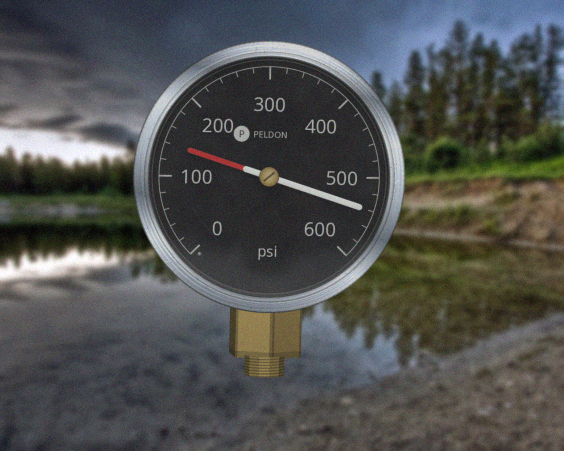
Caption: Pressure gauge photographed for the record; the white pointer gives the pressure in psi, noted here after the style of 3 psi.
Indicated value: 540 psi
